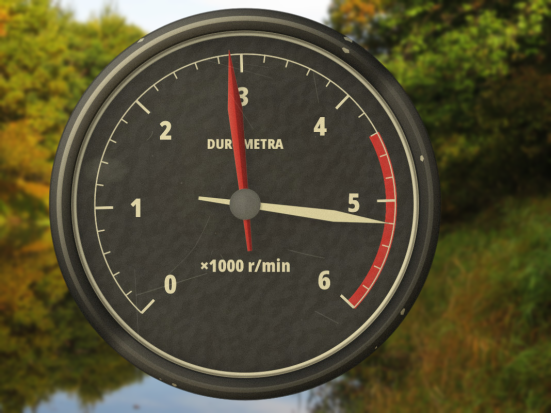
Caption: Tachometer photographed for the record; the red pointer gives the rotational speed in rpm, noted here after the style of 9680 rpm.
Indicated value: 2900 rpm
